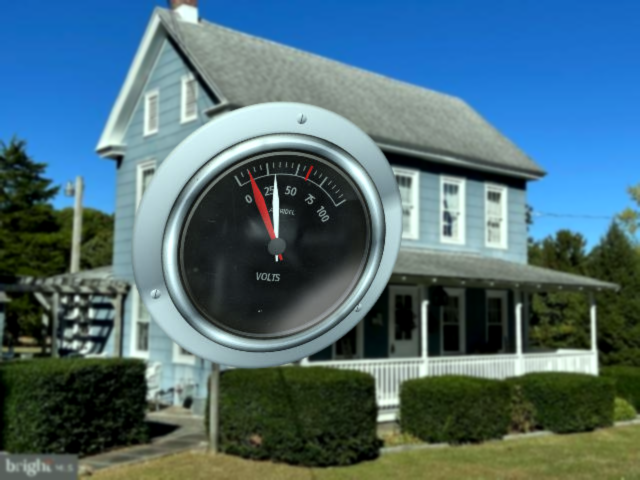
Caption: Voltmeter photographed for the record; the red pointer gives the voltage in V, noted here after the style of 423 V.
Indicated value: 10 V
